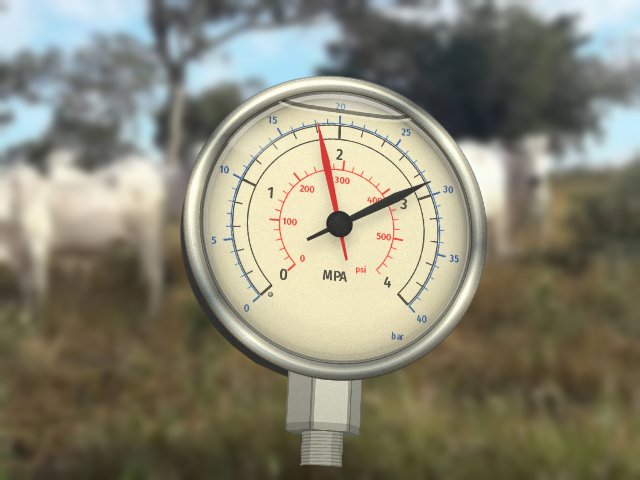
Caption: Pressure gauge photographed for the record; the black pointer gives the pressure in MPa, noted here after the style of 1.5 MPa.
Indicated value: 2.9 MPa
